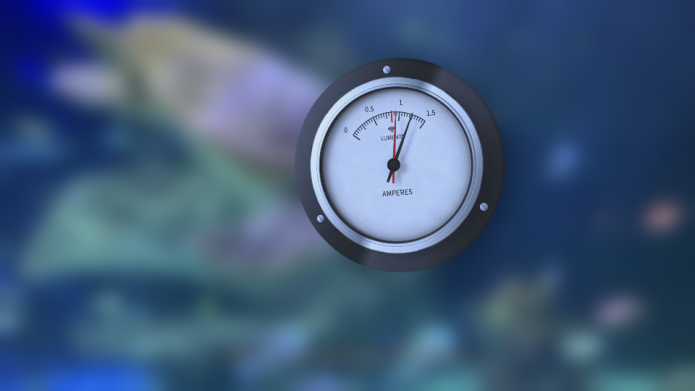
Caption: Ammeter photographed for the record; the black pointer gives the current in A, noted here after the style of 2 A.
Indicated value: 1.25 A
